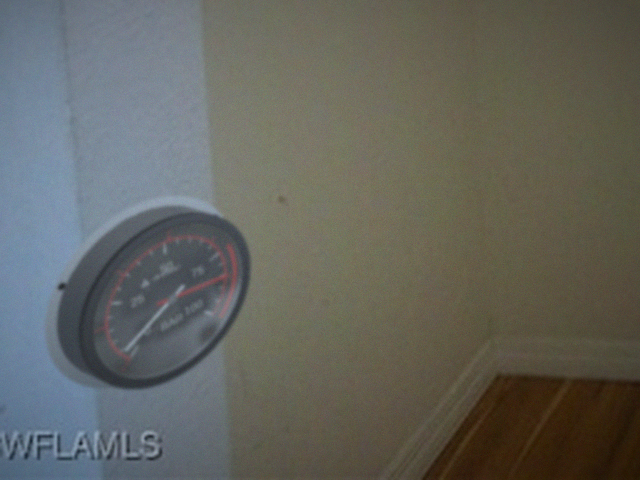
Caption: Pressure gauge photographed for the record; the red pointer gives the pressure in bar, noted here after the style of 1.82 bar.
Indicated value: 85 bar
